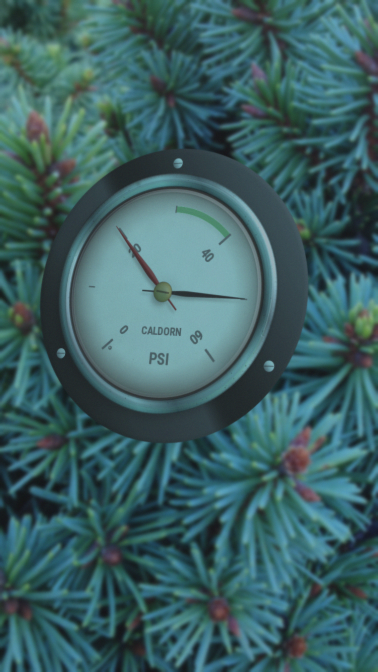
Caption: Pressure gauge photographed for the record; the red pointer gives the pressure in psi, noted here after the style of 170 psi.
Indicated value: 20 psi
